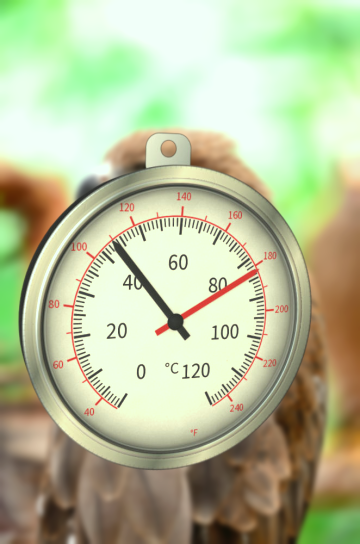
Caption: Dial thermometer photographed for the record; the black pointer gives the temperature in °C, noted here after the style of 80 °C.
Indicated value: 43 °C
